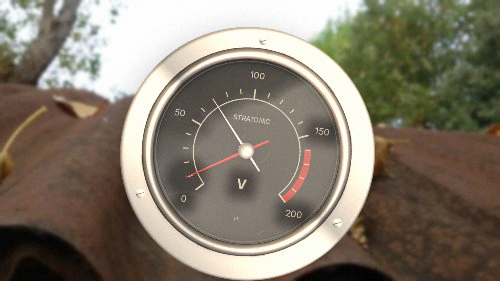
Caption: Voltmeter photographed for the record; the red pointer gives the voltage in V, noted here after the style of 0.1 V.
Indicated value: 10 V
